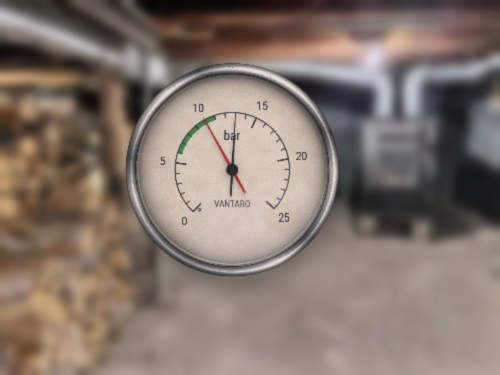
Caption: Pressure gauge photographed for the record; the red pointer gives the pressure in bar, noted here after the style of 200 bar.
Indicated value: 10 bar
